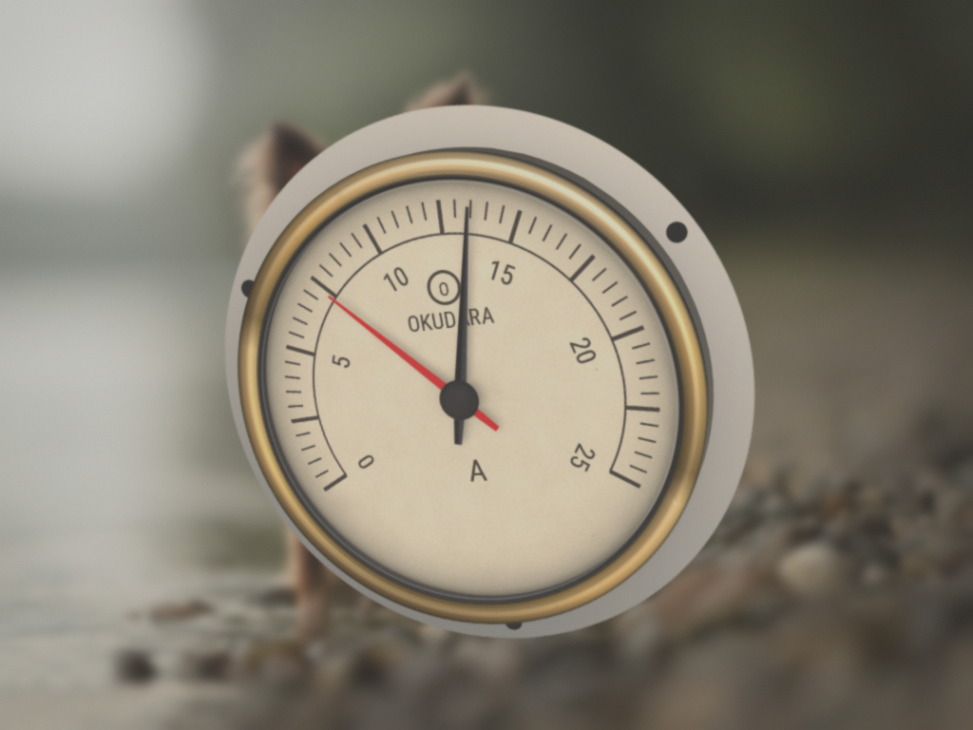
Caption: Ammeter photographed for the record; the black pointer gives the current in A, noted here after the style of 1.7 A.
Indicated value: 13.5 A
